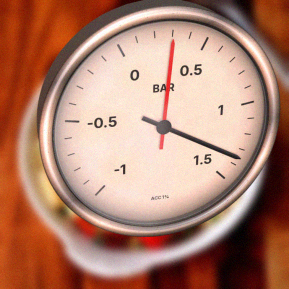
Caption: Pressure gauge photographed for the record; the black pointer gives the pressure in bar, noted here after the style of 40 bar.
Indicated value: 1.35 bar
